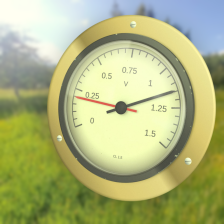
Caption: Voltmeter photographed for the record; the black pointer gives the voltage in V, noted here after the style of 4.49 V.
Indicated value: 1.15 V
